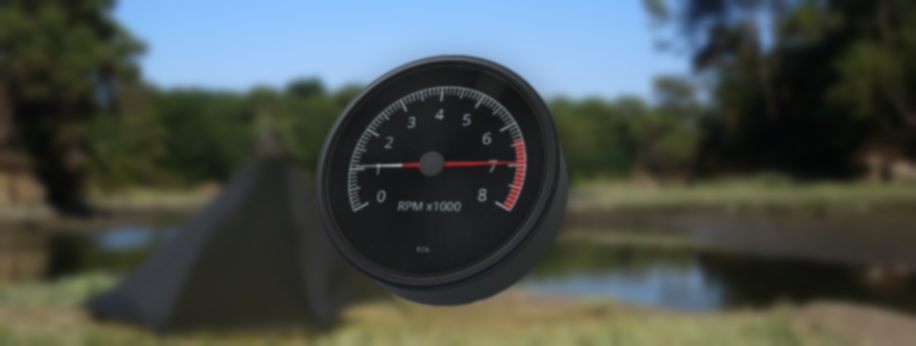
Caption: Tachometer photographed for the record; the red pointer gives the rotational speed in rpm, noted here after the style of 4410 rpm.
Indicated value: 7000 rpm
